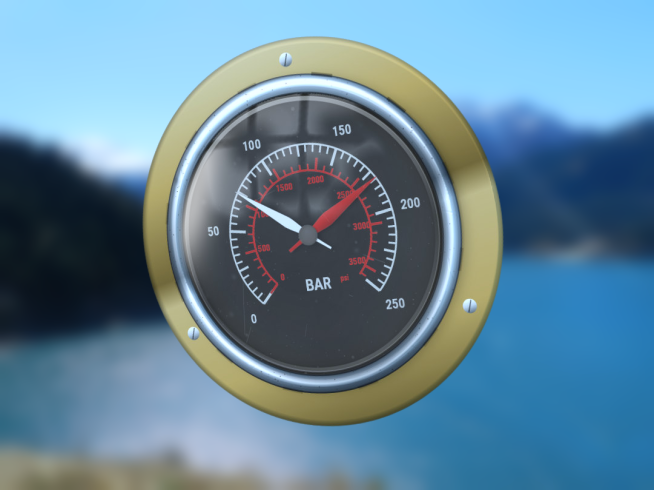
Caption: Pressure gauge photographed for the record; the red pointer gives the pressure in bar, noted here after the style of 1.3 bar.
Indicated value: 180 bar
